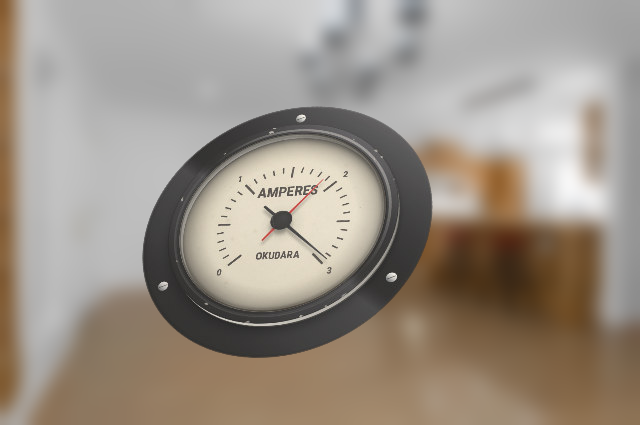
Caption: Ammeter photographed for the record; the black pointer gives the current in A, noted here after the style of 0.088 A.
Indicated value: 2.95 A
